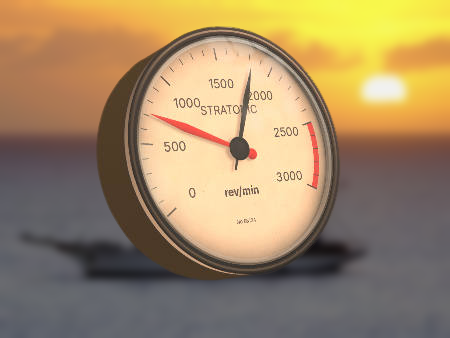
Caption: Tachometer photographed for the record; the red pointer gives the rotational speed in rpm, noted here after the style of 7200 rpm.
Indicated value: 700 rpm
